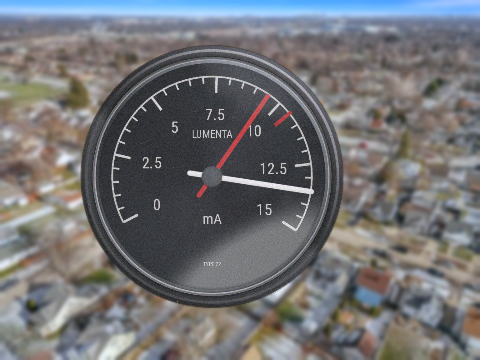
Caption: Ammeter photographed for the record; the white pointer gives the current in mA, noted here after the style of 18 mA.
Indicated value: 13.5 mA
